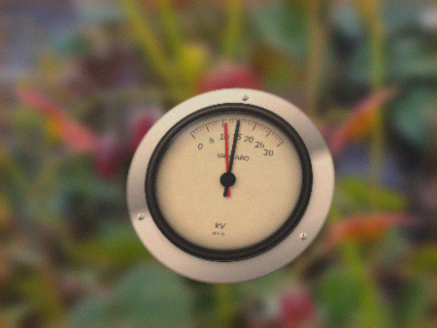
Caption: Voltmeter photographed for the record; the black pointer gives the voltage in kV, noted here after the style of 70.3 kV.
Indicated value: 15 kV
